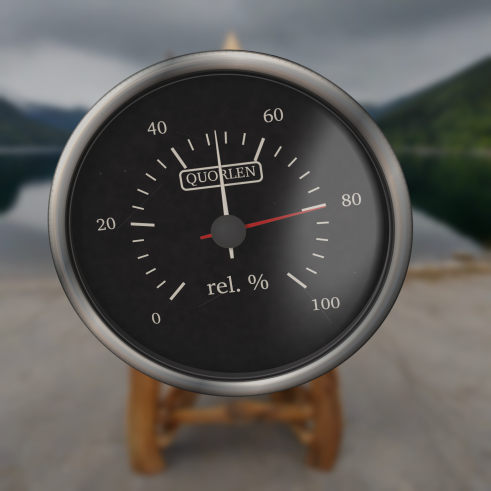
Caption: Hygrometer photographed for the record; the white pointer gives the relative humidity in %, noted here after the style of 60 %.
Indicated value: 50 %
